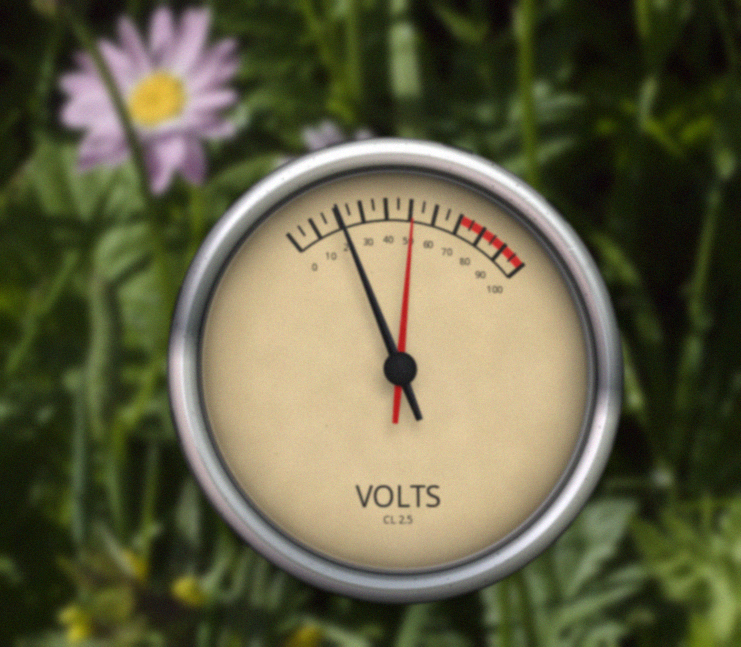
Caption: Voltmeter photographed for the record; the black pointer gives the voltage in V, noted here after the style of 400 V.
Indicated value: 20 V
